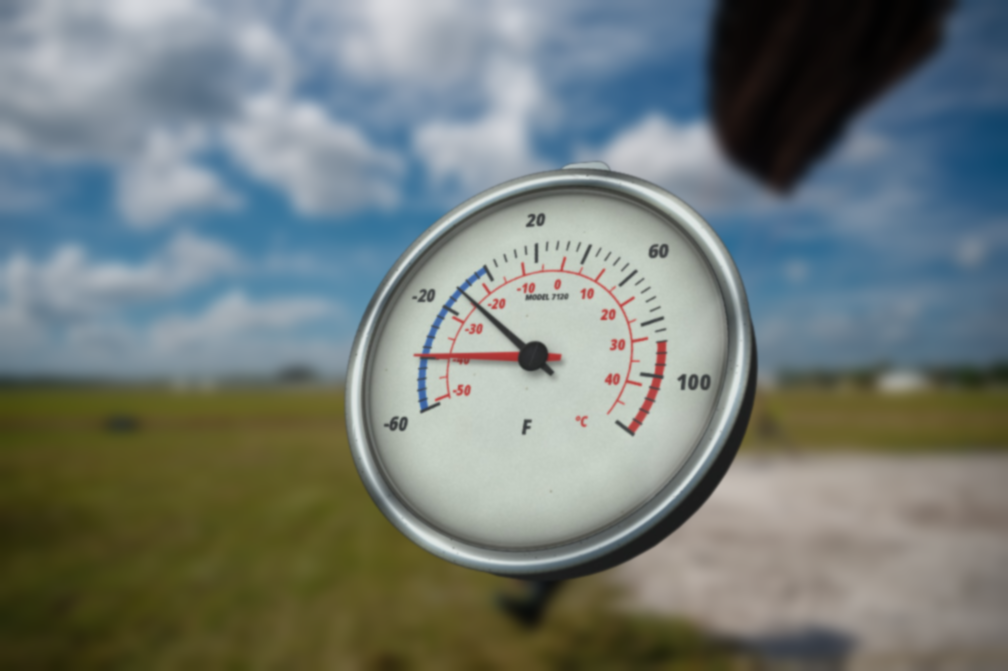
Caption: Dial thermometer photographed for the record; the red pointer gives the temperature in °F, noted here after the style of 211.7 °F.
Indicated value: -40 °F
